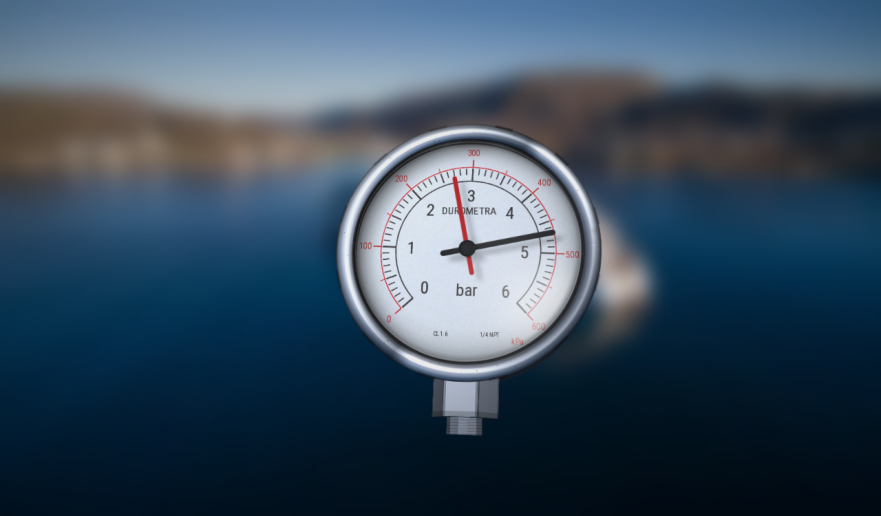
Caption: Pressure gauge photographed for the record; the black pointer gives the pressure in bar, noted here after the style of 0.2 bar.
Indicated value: 4.7 bar
